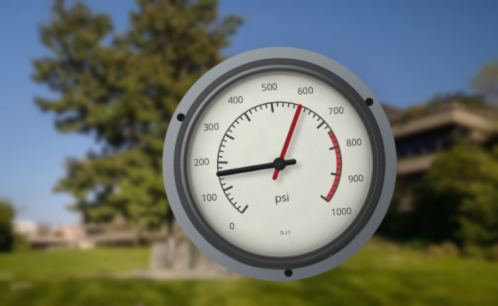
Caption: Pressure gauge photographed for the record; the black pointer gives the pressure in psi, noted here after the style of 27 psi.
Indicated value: 160 psi
